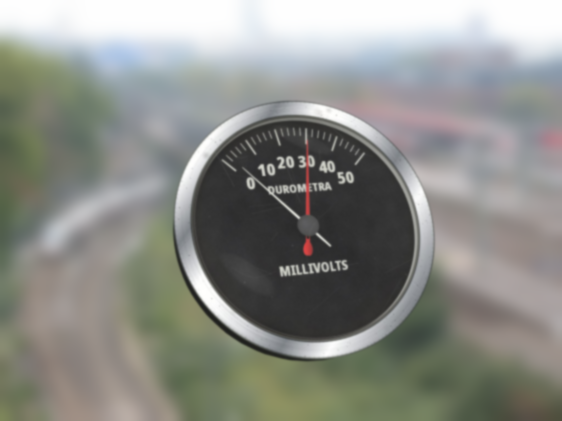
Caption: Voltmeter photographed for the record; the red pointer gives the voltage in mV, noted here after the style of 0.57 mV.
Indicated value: 30 mV
